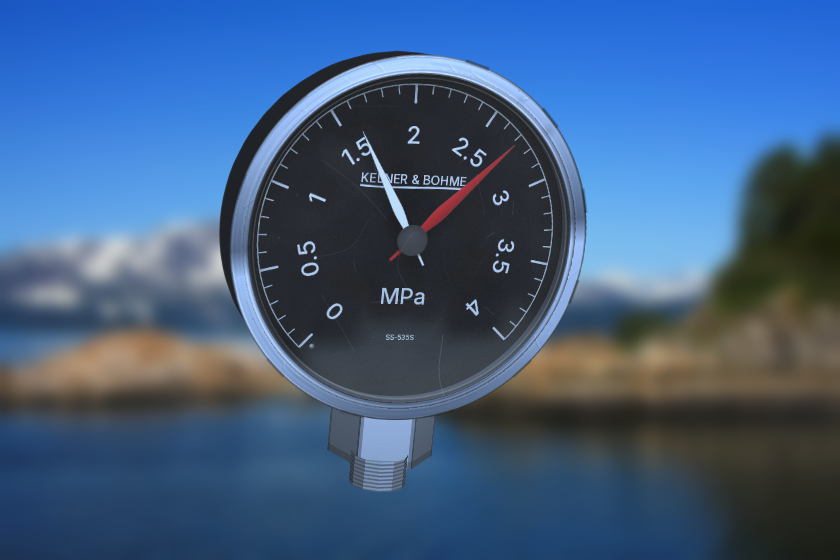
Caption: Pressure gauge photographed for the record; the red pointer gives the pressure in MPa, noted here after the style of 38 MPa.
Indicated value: 2.7 MPa
